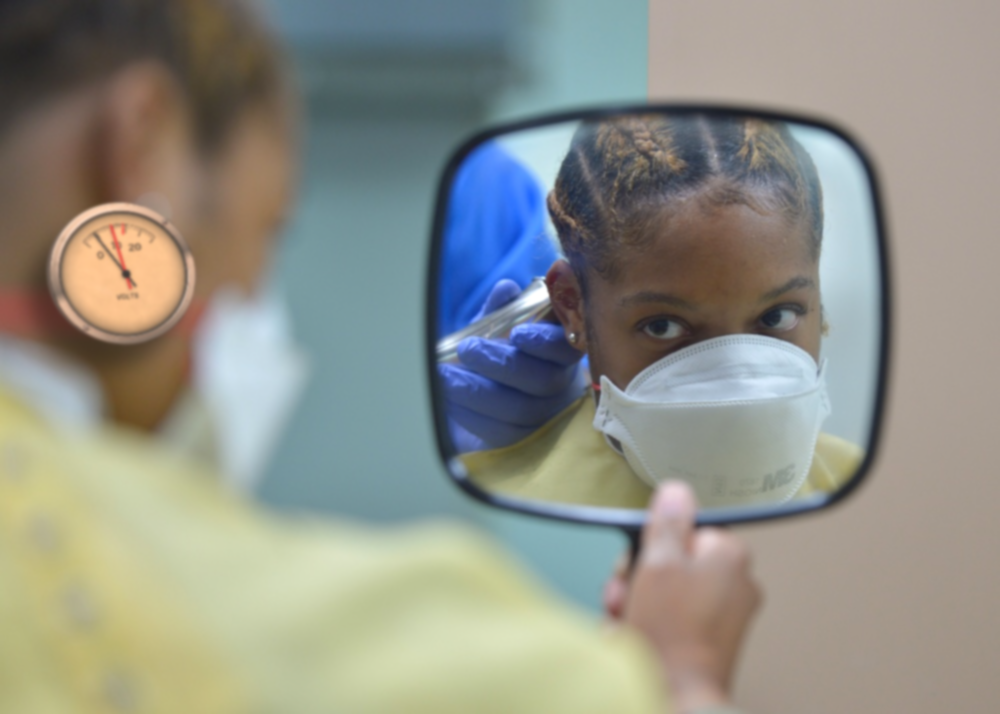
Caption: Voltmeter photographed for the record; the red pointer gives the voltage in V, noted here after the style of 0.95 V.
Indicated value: 10 V
